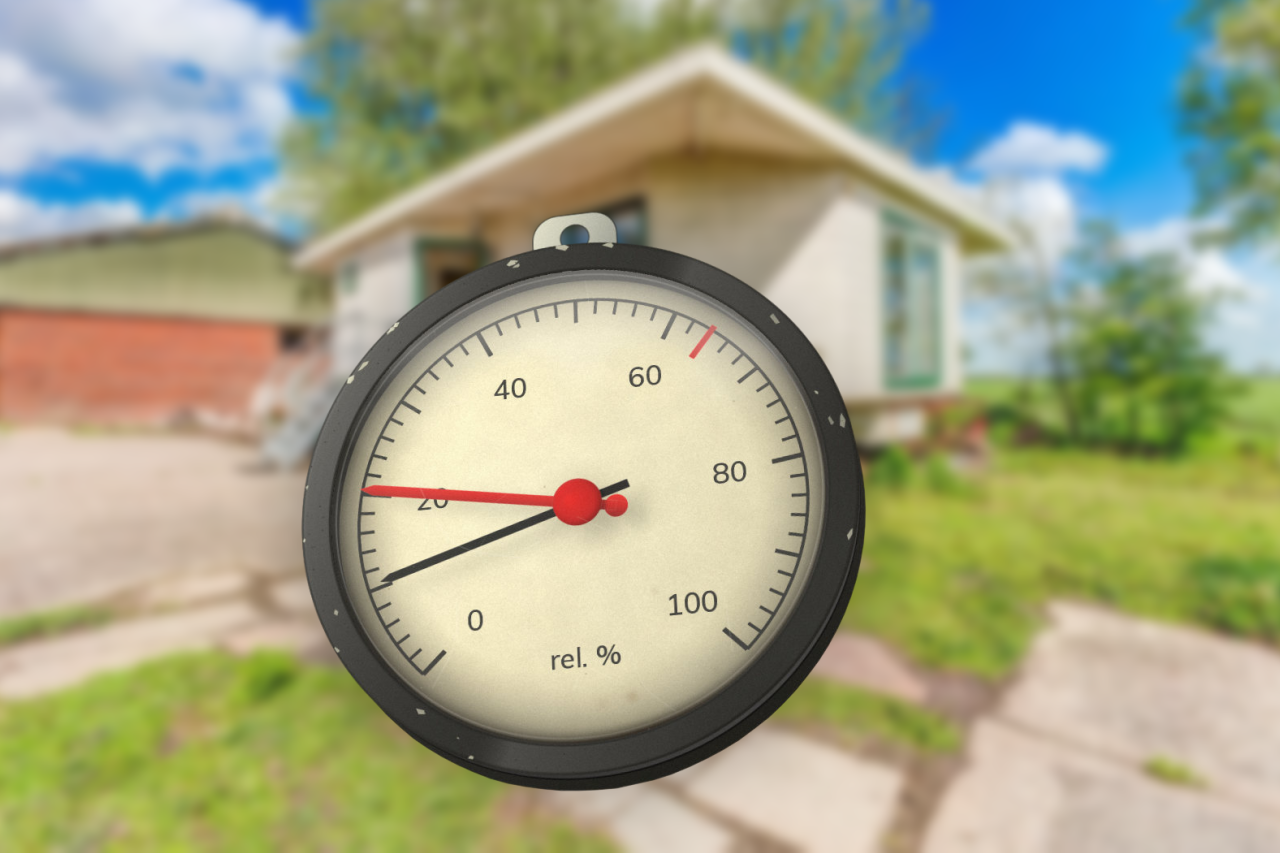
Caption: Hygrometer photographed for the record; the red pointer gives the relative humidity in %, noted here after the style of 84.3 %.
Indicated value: 20 %
